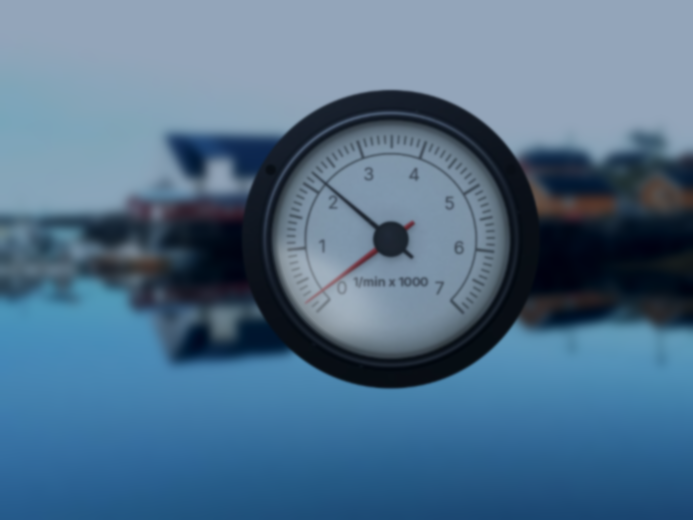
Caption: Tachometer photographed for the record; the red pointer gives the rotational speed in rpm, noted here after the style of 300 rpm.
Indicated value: 200 rpm
